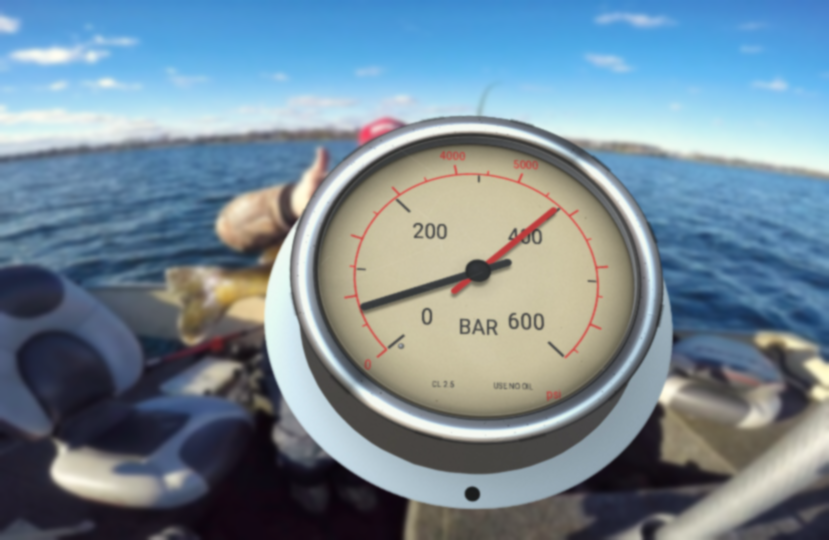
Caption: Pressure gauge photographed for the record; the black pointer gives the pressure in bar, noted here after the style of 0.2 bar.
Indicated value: 50 bar
